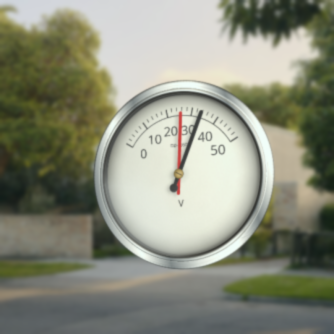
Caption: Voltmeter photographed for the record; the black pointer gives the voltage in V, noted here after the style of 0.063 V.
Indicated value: 34 V
